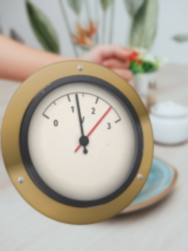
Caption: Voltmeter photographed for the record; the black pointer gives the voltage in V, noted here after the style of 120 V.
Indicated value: 1.25 V
